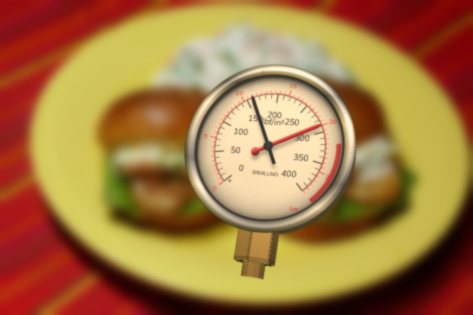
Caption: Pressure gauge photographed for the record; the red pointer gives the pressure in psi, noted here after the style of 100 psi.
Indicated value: 290 psi
